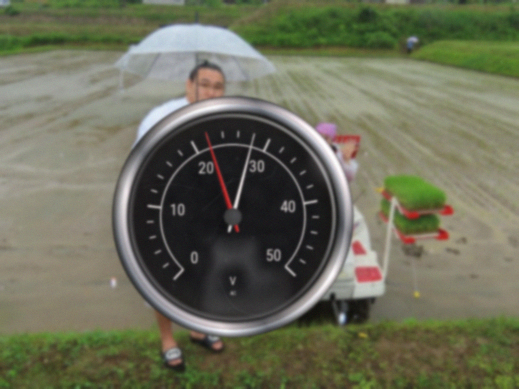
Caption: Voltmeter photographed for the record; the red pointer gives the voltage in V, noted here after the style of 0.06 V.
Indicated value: 22 V
